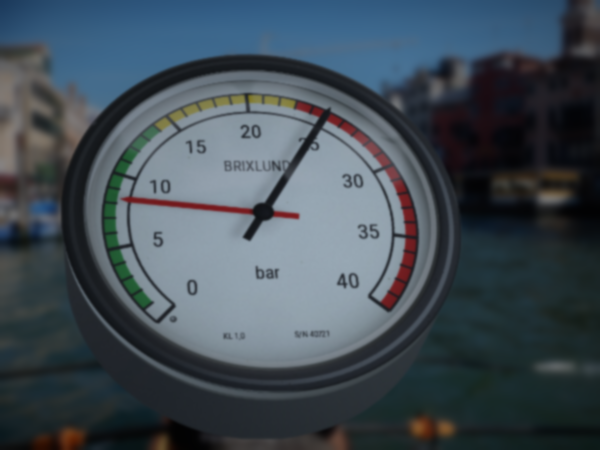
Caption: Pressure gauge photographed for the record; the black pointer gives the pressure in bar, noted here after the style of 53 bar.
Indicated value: 25 bar
